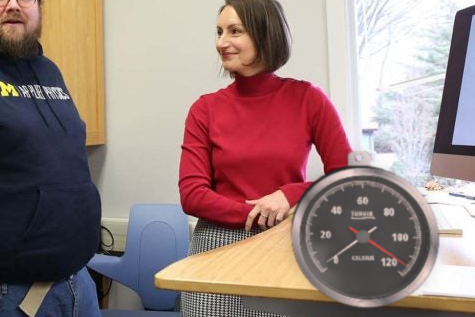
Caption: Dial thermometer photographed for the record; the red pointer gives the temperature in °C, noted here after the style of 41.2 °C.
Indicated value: 115 °C
